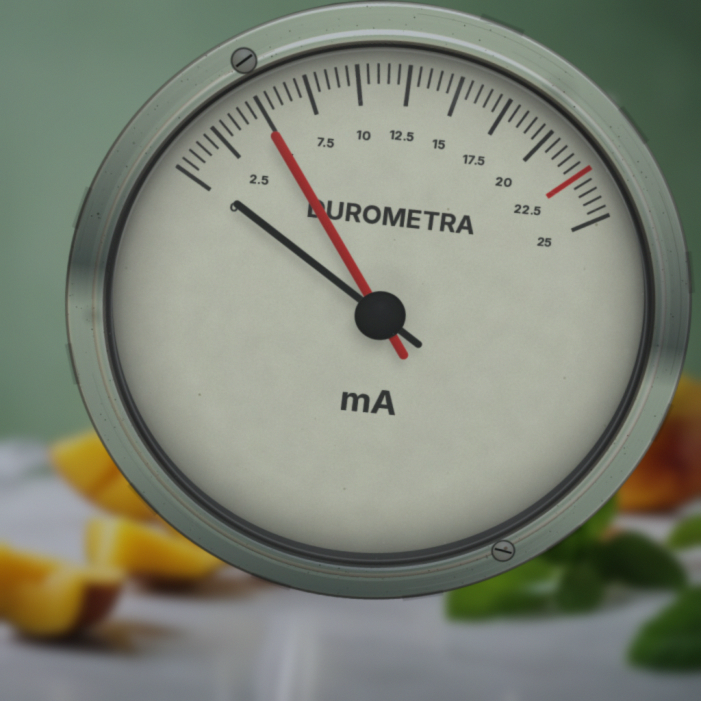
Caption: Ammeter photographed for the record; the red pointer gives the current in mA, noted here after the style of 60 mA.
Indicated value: 5 mA
